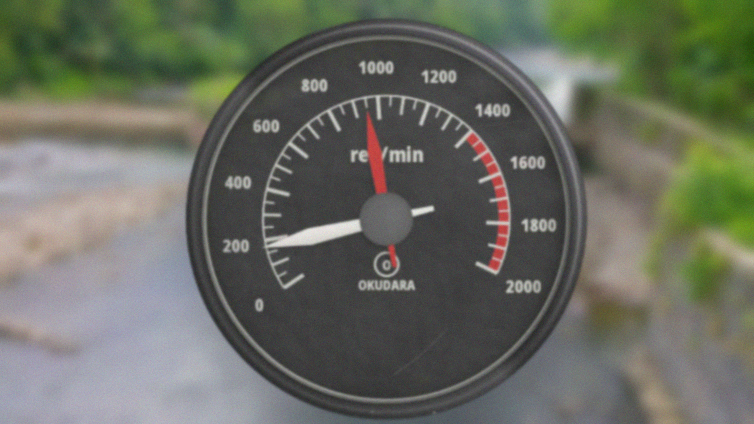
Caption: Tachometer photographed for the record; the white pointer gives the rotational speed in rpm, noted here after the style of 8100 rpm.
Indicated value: 175 rpm
